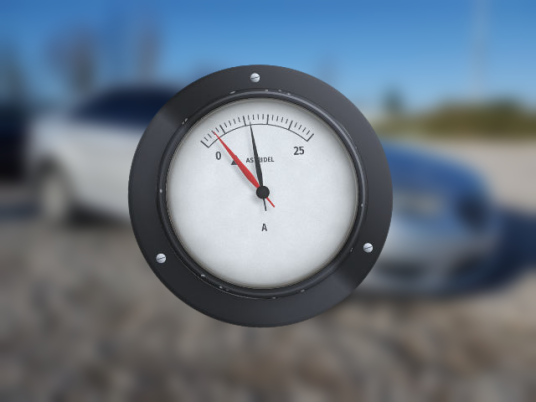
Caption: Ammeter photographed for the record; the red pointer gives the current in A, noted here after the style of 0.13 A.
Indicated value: 3 A
